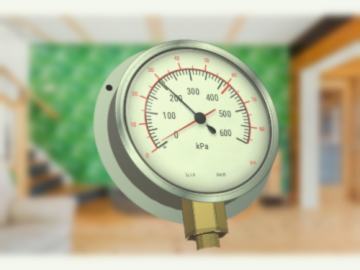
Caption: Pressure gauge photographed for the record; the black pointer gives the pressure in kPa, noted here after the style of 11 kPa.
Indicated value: 200 kPa
